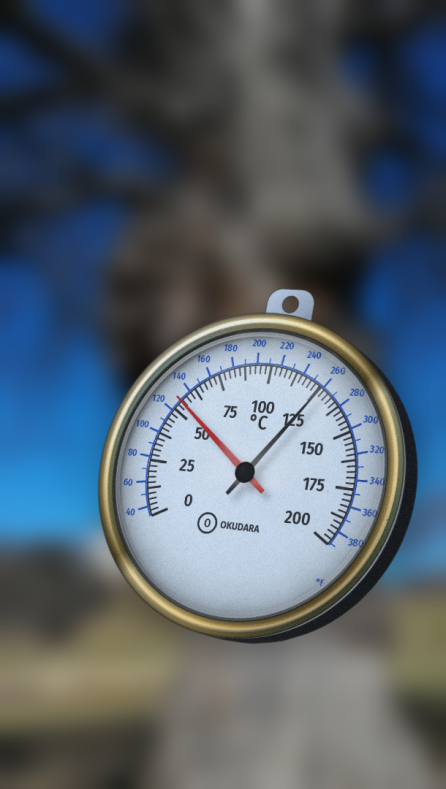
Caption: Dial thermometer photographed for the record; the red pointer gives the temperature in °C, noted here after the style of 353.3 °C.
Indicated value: 55 °C
